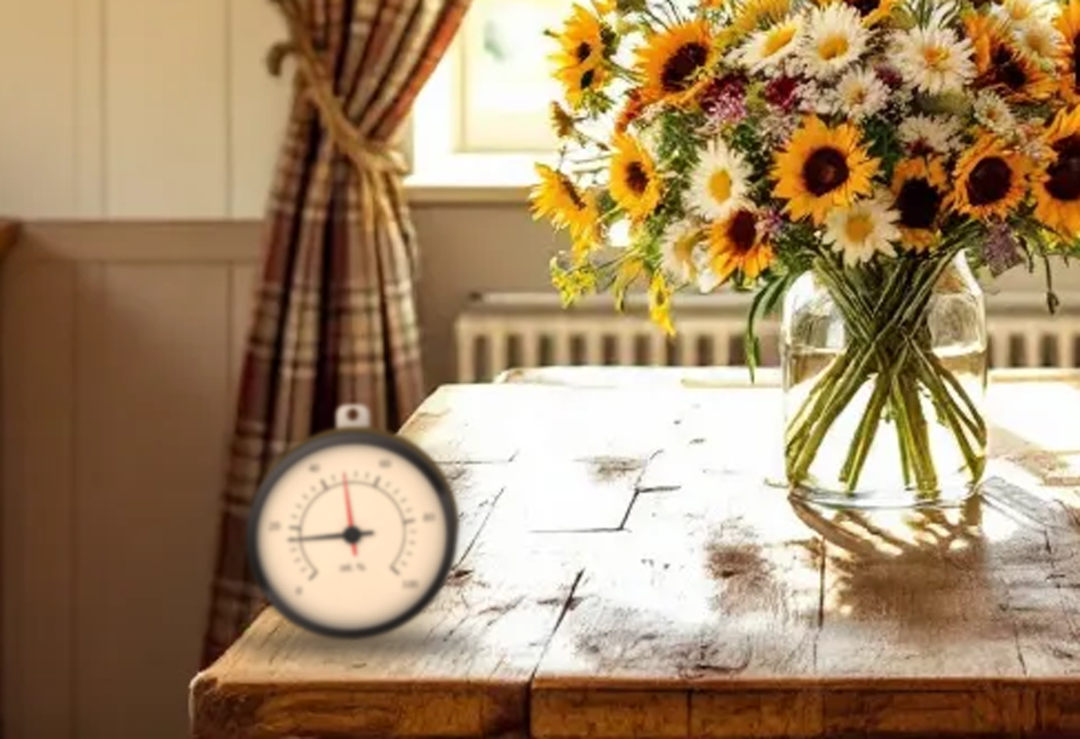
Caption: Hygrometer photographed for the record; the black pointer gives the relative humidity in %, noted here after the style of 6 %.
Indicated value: 16 %
